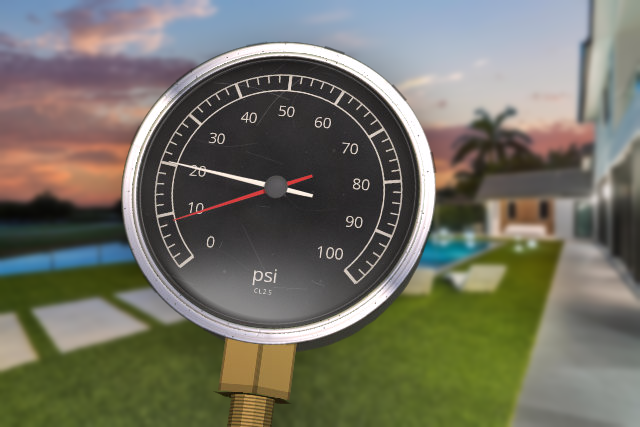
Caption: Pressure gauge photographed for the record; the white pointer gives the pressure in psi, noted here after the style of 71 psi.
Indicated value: 20 psi
